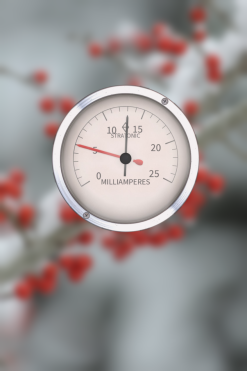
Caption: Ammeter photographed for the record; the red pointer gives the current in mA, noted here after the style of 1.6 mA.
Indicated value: 5 mA
